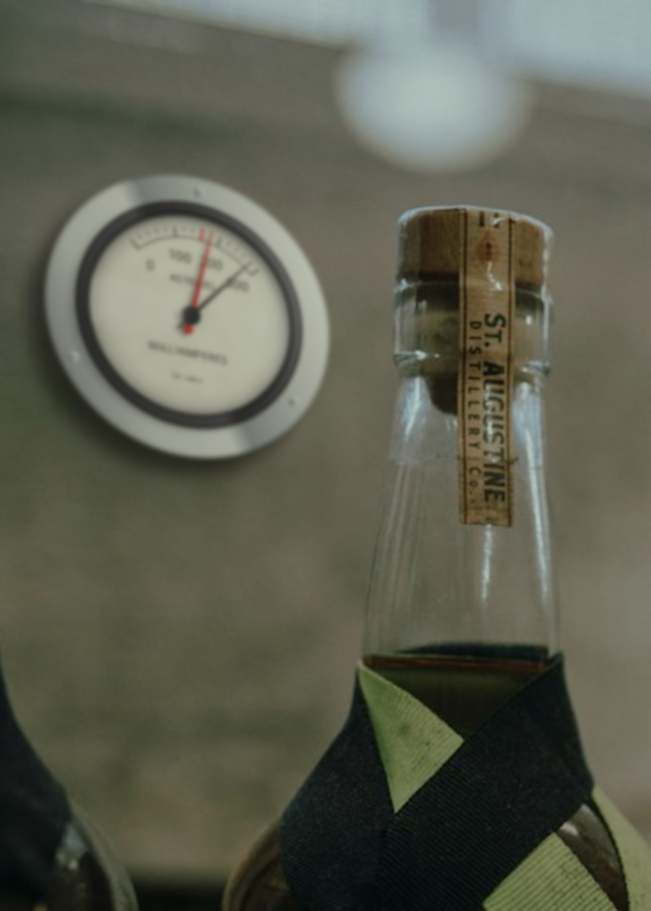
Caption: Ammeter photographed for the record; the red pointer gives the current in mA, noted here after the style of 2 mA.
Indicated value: 180 mA
